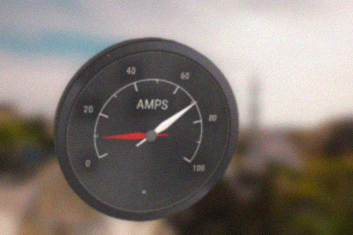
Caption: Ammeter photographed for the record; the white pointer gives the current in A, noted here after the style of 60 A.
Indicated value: 70 A
